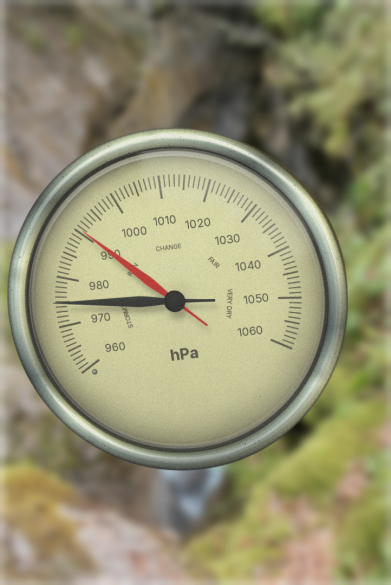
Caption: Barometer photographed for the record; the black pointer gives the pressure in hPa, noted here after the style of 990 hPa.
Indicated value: 975 hPa
